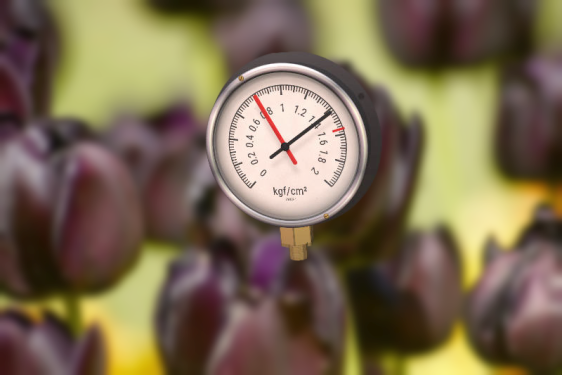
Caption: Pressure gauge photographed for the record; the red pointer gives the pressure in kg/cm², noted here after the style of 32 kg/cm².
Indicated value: 0.8 kg/cm²
